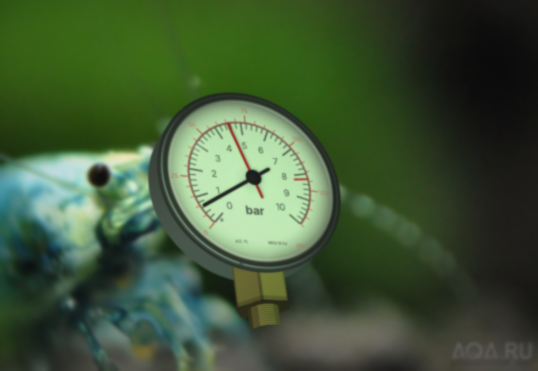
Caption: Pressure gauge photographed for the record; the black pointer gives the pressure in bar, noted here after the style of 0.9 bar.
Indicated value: 0.6 bar
